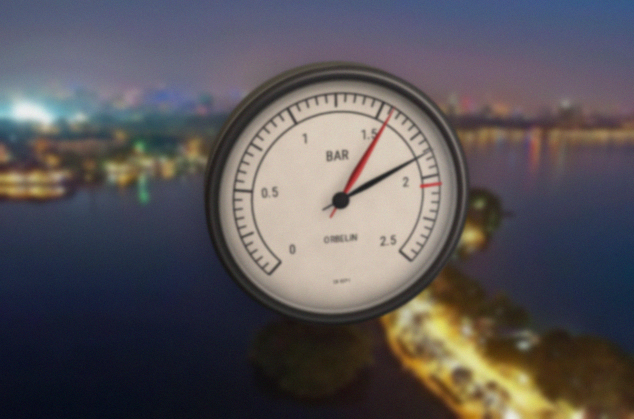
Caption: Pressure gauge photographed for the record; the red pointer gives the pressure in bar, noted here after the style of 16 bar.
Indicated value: 1.55 bar
